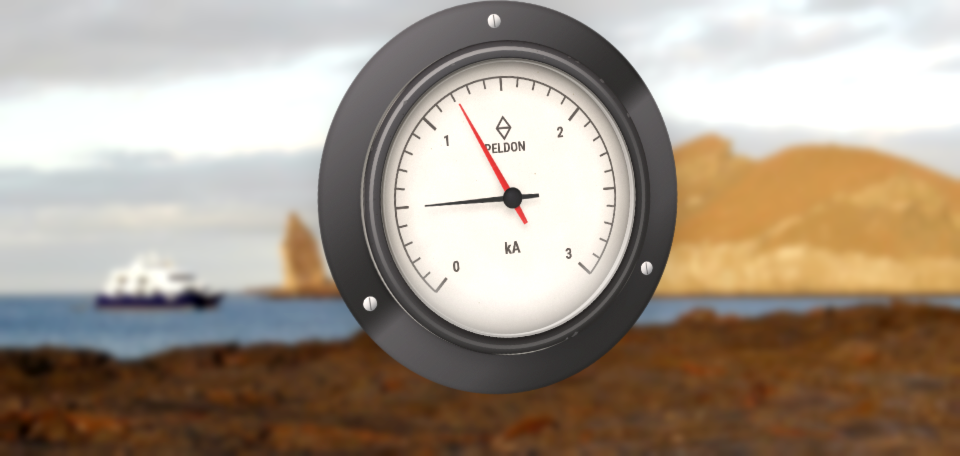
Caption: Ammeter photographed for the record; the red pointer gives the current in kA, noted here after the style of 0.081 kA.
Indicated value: 1.2 kA
